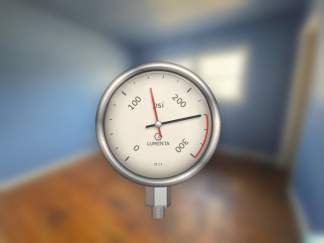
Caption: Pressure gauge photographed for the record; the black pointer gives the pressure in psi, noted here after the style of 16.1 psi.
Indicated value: 240 psi
